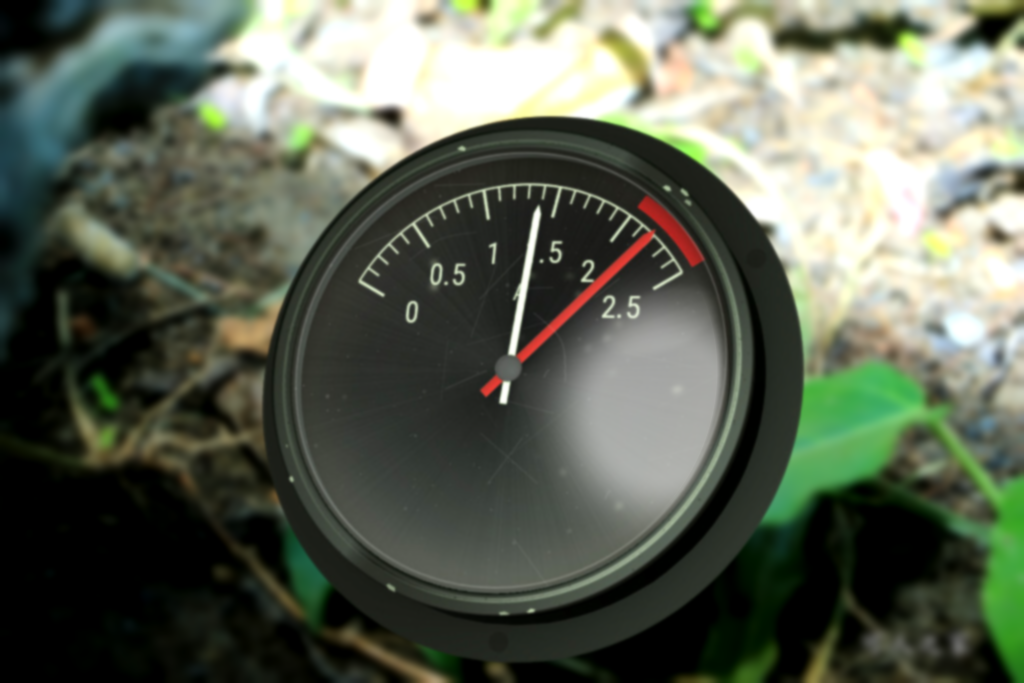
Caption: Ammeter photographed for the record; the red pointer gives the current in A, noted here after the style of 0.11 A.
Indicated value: 2.2 A
